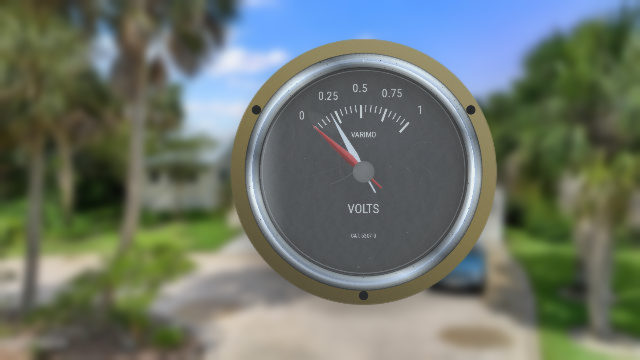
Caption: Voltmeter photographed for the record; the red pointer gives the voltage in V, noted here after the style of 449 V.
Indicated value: 0 V
